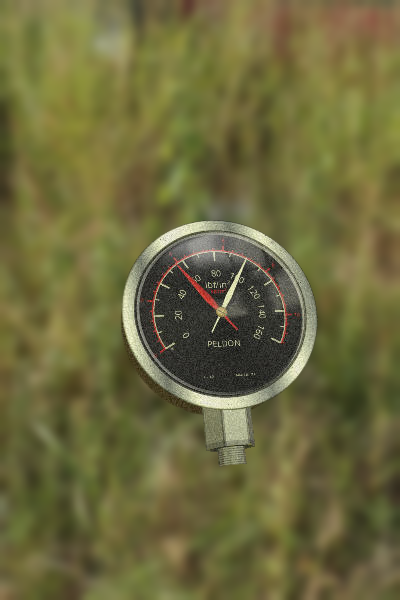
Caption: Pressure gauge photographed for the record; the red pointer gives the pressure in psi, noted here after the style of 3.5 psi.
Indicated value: 55 psi
